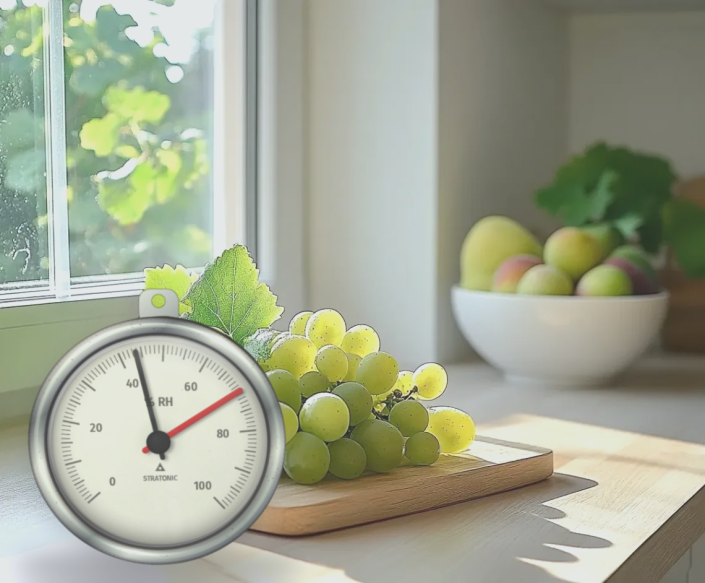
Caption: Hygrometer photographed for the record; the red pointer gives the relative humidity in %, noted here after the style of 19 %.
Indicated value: 70 %
